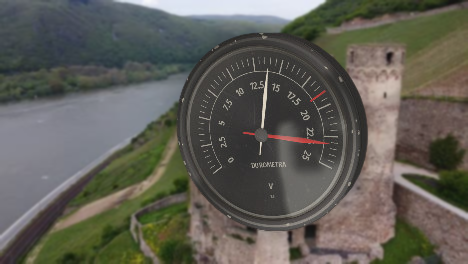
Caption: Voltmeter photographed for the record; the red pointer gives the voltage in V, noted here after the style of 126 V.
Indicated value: 23 V
